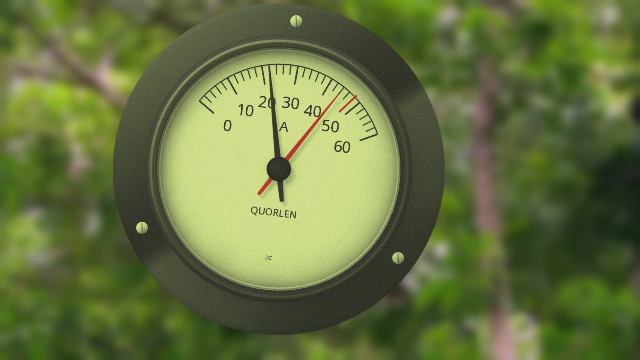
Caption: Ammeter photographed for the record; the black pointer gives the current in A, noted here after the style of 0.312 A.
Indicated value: 22 A
